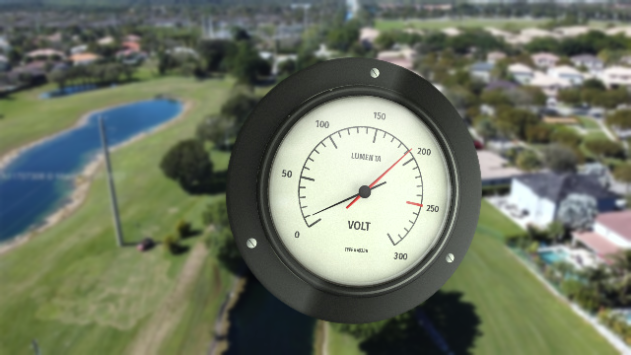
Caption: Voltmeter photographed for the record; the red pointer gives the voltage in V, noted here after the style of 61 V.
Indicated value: 190 V
